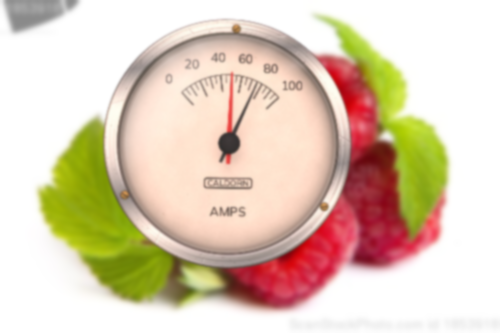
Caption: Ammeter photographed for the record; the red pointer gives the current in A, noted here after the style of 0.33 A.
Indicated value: 50 A
